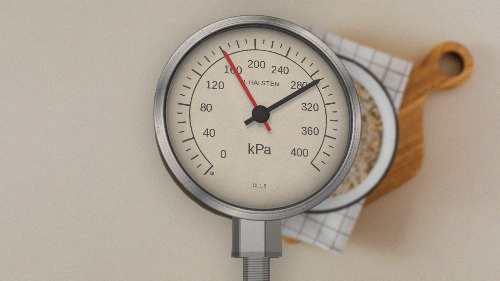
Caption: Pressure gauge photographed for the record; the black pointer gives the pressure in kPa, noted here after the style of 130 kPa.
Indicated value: 290 kPa
